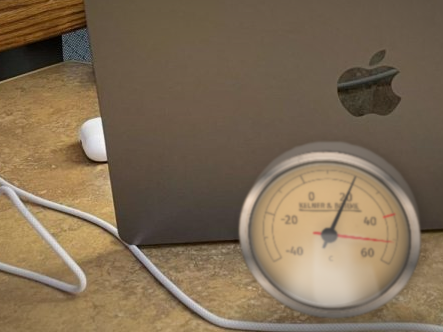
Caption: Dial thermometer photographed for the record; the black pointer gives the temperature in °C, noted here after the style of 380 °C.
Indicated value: 20 °C
